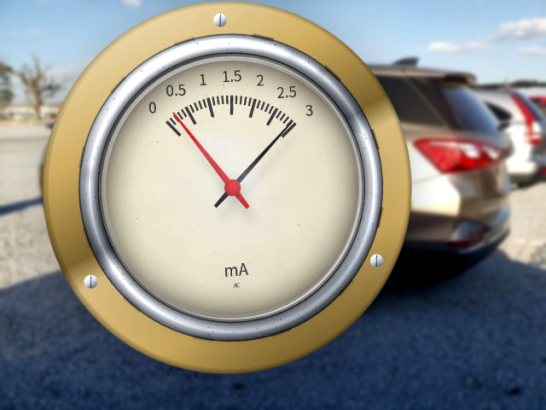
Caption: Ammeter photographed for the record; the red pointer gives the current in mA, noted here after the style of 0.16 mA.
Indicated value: 0.2 mA
